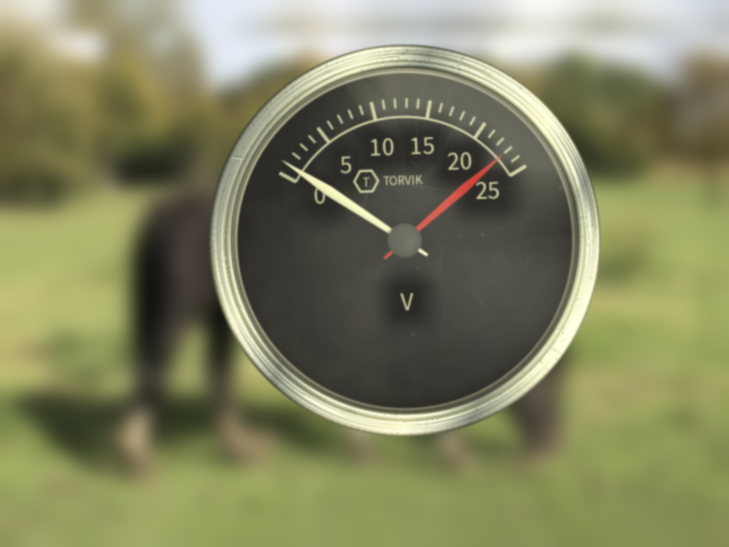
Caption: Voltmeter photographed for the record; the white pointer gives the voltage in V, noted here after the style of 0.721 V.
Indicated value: 1 V
